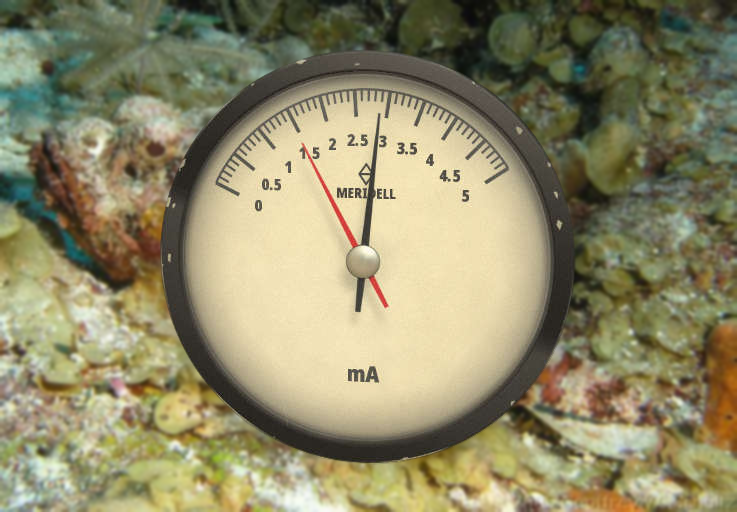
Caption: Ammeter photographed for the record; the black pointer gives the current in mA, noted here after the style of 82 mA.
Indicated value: 2.9 mA
